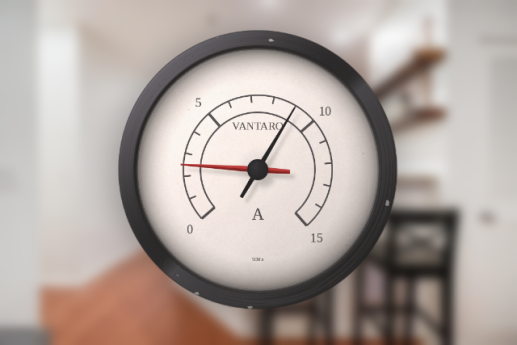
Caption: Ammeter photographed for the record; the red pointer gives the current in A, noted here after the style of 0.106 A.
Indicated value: 2.5 A
